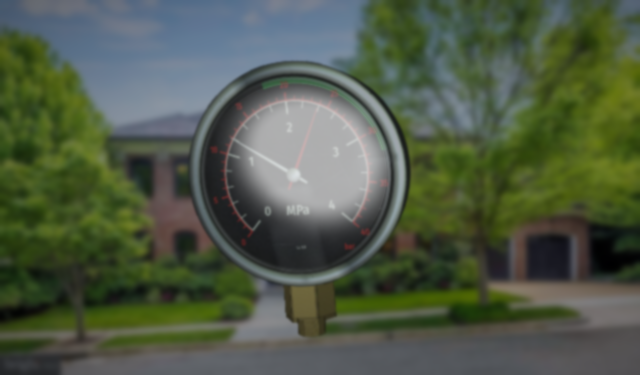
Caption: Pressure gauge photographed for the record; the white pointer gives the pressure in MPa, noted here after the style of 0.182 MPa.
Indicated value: 1.2 MPa
